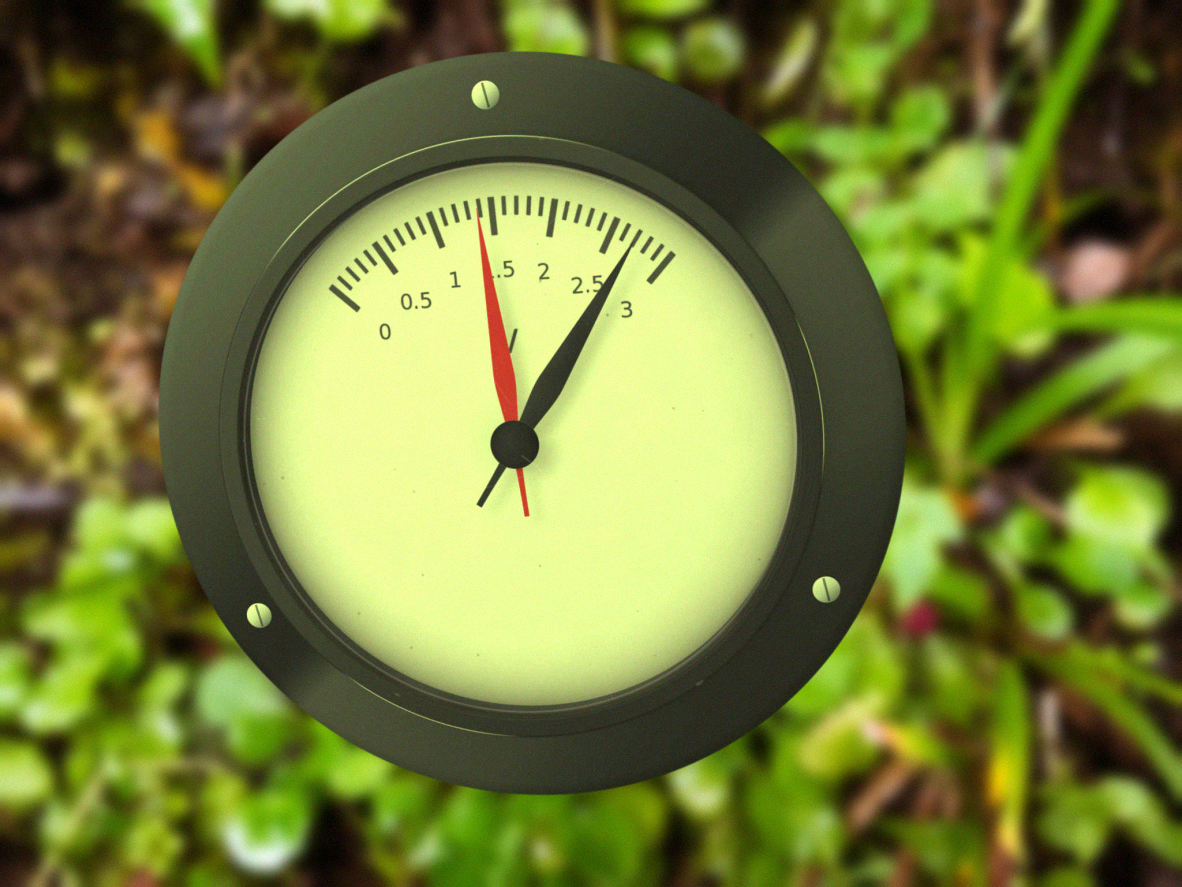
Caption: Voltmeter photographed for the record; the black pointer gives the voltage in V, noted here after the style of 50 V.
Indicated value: 2.7 V
